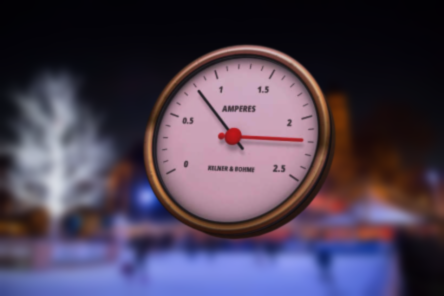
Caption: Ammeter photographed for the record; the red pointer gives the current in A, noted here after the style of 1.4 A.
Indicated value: 2.2 A
